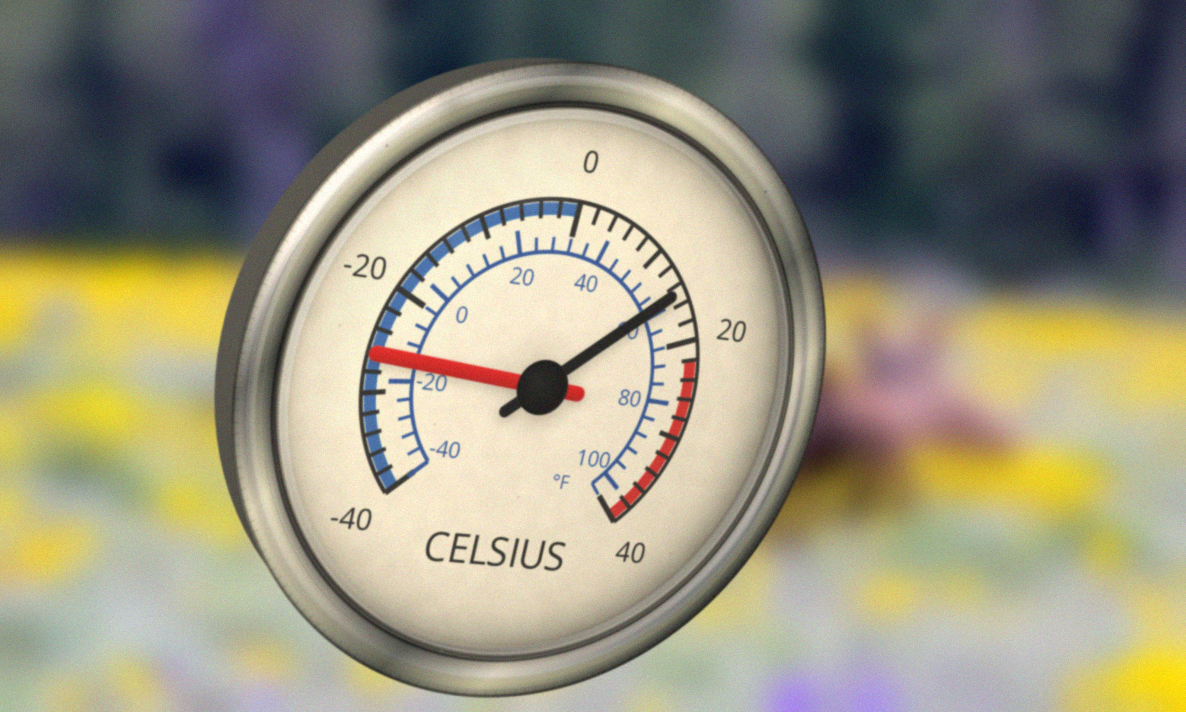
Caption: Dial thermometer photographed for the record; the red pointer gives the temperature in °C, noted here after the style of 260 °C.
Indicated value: -26 °C
